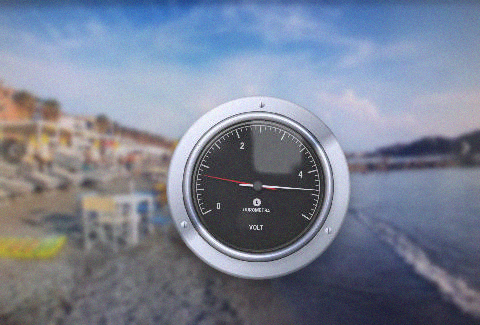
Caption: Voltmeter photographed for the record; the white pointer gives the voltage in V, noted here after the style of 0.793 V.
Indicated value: 4.4 V
